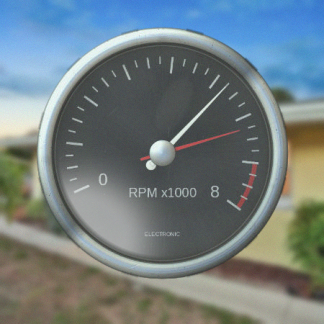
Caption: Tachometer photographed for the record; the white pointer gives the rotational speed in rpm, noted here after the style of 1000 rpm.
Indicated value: 5250 rpm
